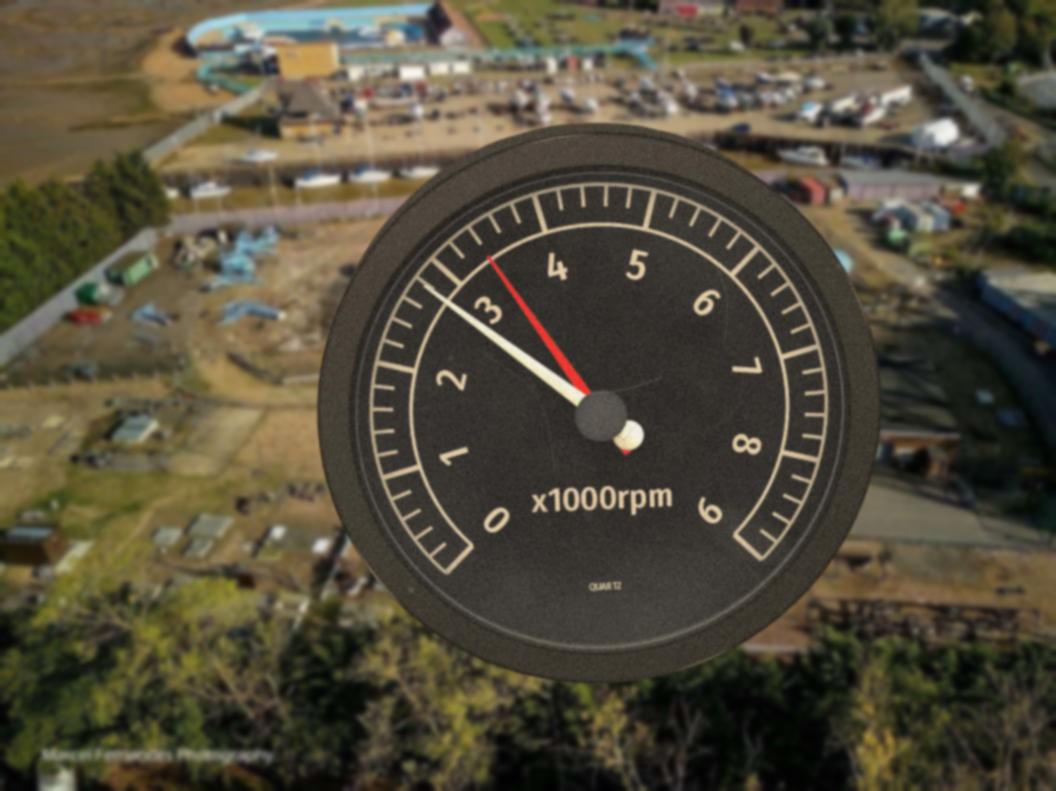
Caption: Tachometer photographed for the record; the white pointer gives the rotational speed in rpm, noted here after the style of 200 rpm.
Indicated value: 2800 rpm
